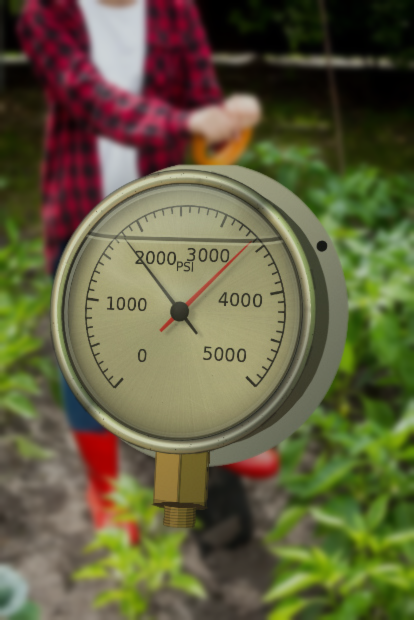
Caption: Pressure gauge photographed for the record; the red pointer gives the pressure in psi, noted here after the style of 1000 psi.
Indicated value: 3400 psi
